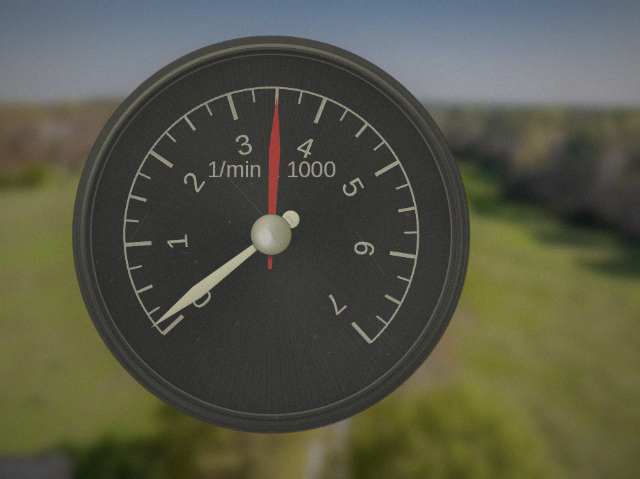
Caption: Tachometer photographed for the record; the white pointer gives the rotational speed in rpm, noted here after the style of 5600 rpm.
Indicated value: 125 rpm
